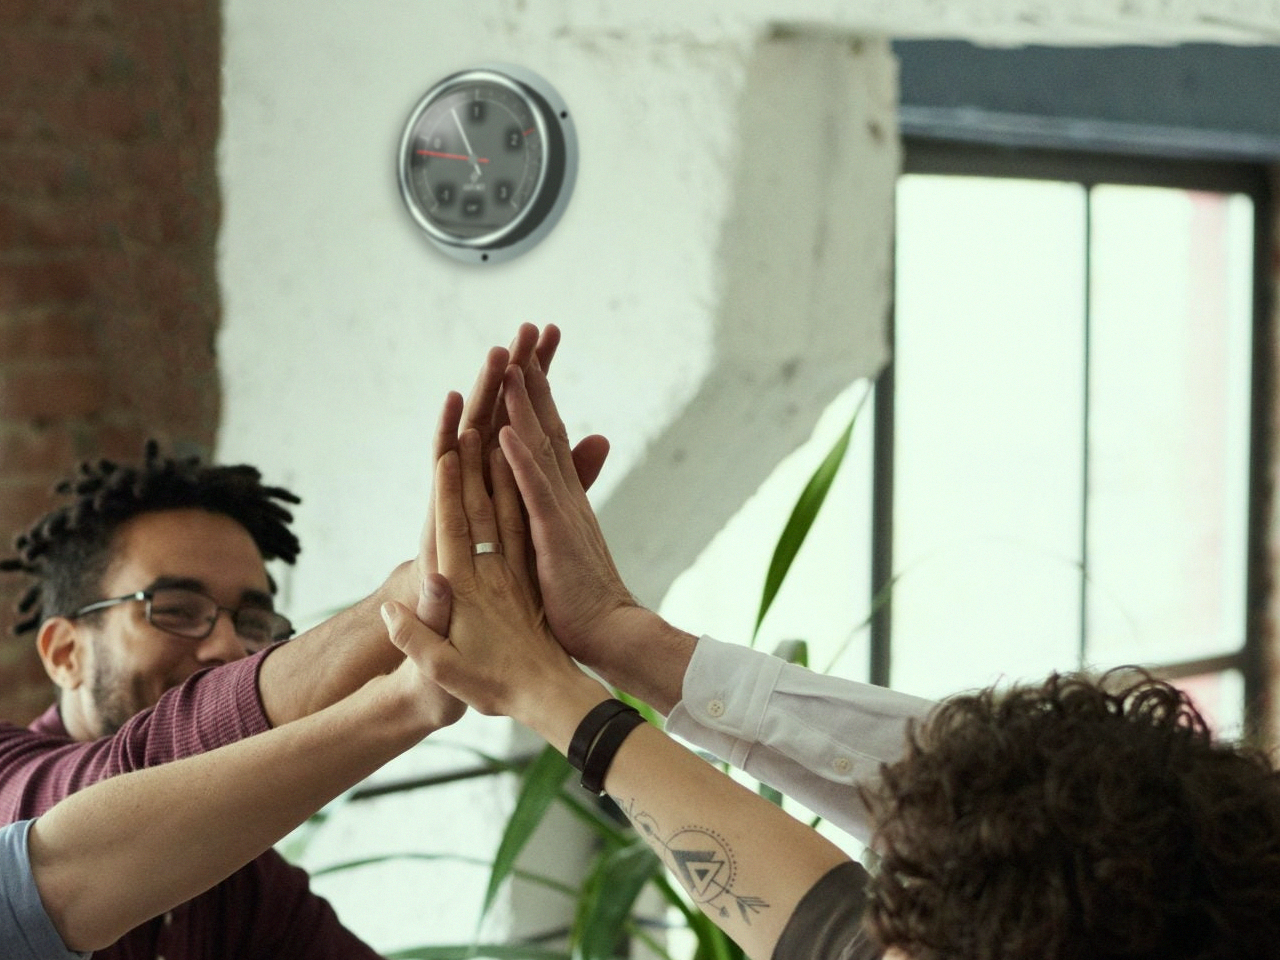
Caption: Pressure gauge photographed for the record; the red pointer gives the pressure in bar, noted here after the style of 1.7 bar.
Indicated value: -0.2 bar
